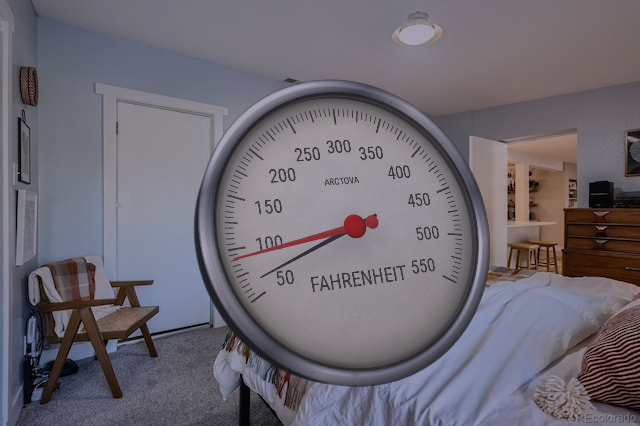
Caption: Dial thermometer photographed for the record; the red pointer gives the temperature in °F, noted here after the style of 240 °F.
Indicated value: 90 °F
